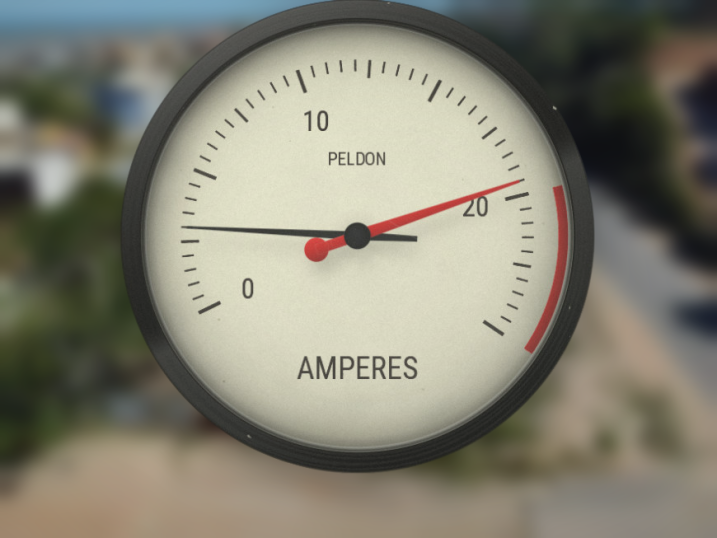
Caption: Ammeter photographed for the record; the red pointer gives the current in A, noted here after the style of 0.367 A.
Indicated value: 19.5 A
